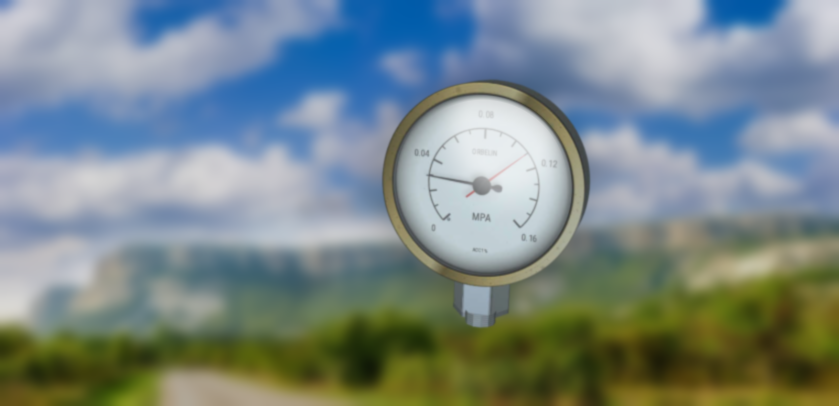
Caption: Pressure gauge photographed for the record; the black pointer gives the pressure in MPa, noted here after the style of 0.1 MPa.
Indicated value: 0.03 MPa
